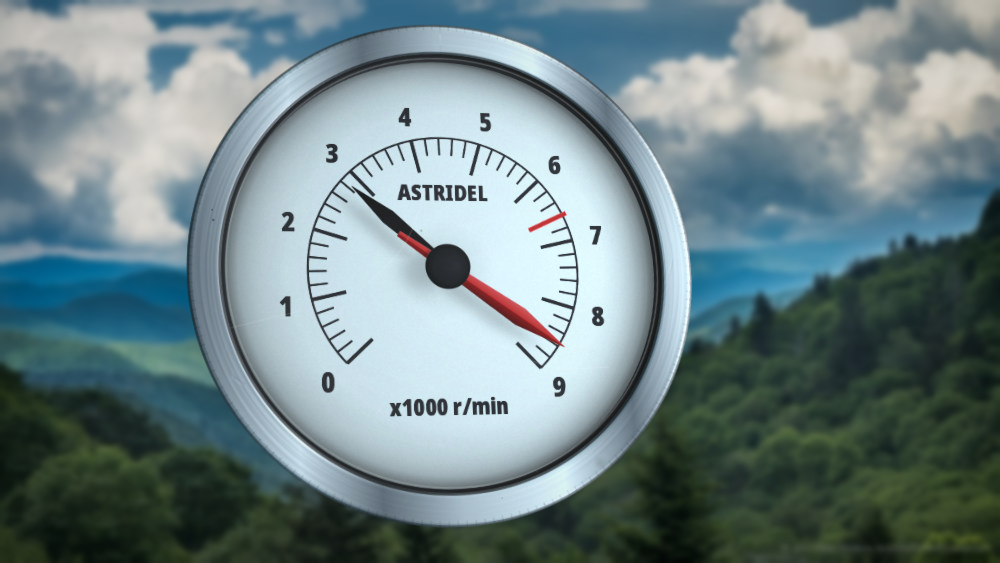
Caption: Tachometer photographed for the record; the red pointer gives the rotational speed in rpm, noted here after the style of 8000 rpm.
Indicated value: 8600 rpm
